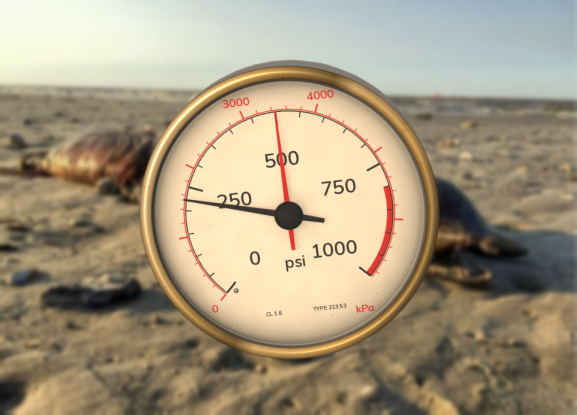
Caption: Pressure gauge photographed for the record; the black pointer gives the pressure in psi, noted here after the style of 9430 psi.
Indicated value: 225 psi
